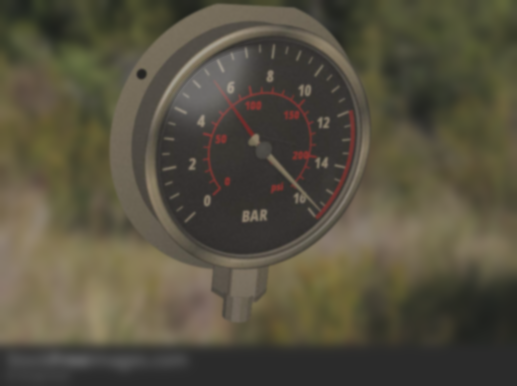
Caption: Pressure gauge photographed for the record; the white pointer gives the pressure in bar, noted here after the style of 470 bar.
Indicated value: 15.75 bar
